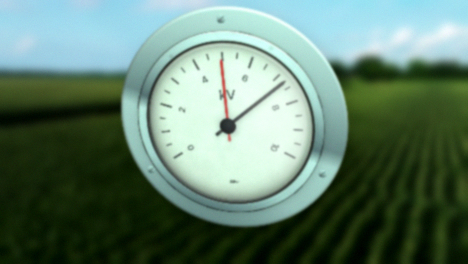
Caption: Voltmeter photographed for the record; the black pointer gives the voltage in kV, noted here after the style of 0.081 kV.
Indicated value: 7.25 kV
